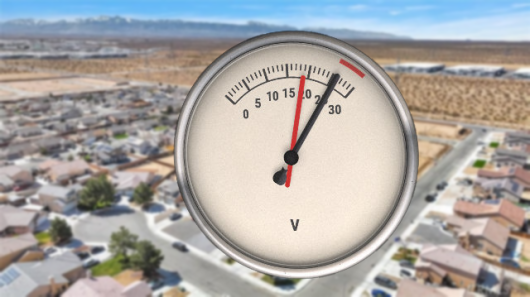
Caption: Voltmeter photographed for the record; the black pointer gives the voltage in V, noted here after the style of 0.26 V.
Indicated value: 26 V
